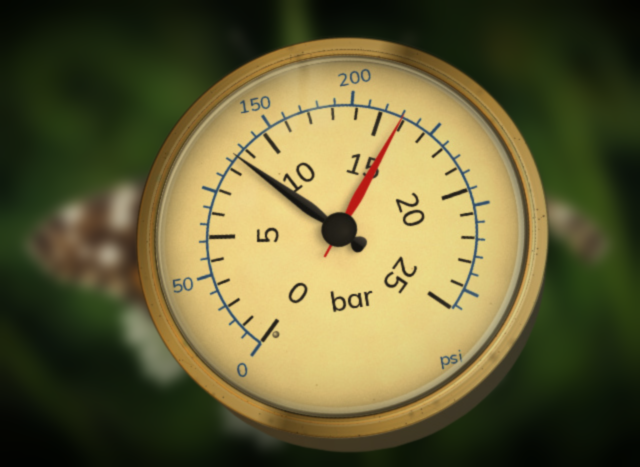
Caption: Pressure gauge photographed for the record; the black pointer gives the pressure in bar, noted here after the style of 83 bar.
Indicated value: 8.5 bar
